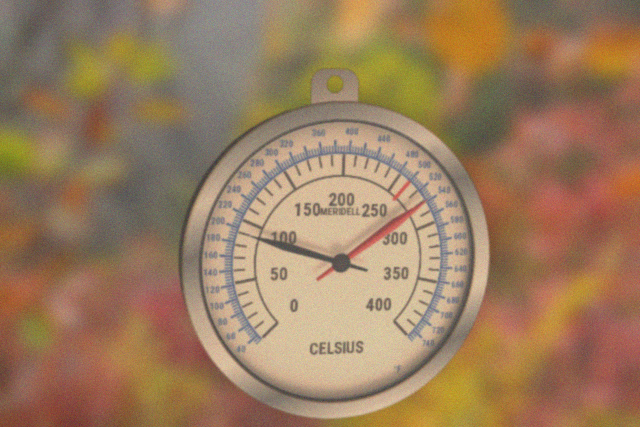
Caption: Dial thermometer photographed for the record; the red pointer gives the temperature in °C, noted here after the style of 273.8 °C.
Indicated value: 280 °C
